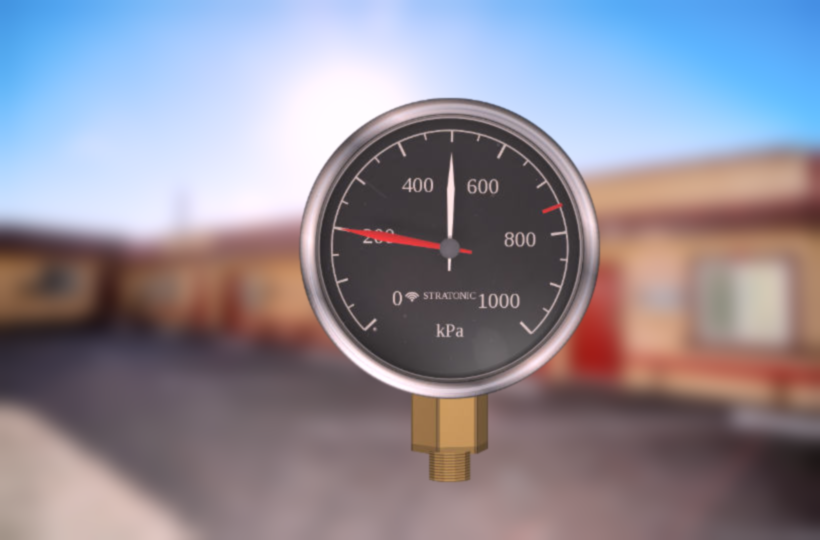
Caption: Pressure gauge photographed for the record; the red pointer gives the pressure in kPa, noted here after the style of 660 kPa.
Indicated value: 200 kPa
